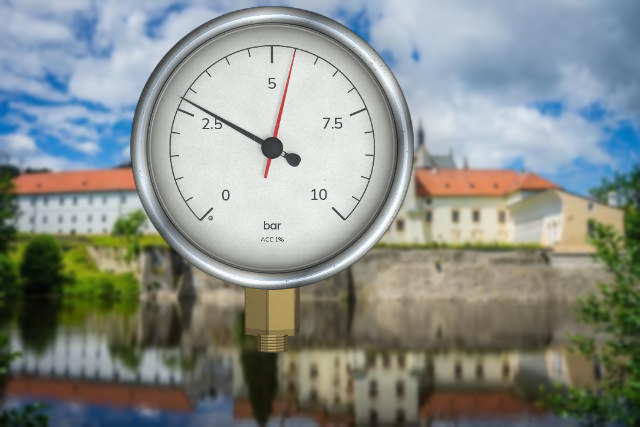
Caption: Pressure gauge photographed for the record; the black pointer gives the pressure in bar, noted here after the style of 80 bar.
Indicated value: 2.75 bar
